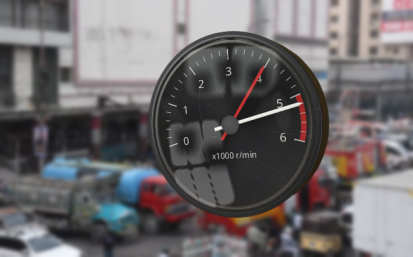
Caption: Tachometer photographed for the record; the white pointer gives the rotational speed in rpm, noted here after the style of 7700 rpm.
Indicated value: 5200 rpm
